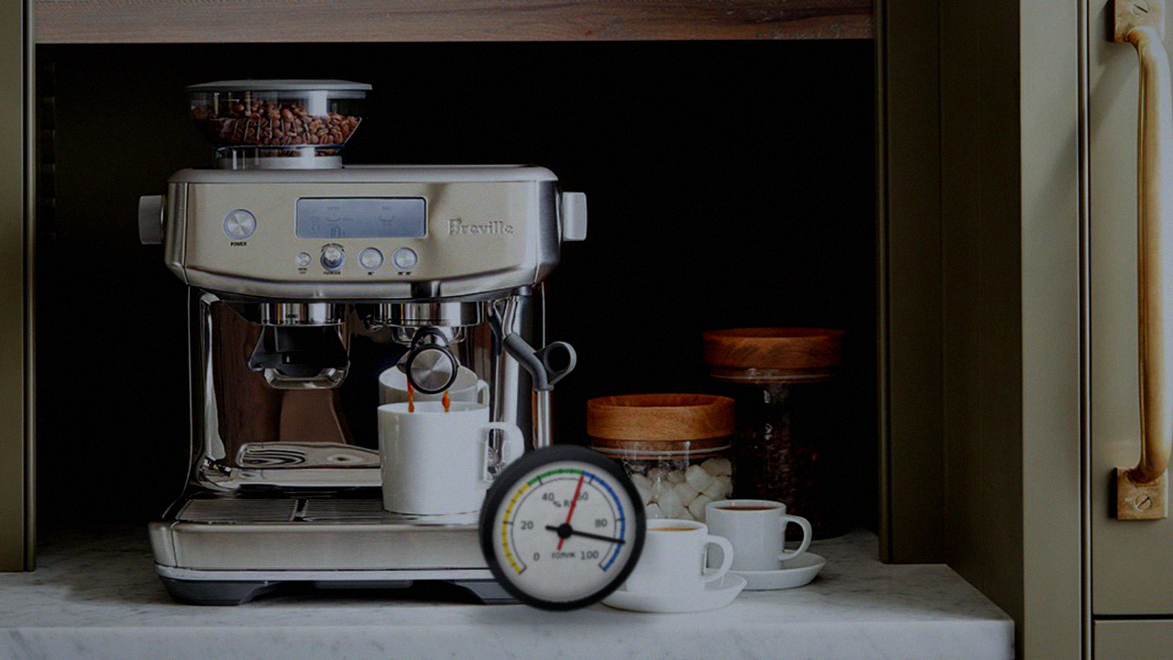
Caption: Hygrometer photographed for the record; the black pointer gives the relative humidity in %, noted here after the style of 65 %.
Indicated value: 88 %
